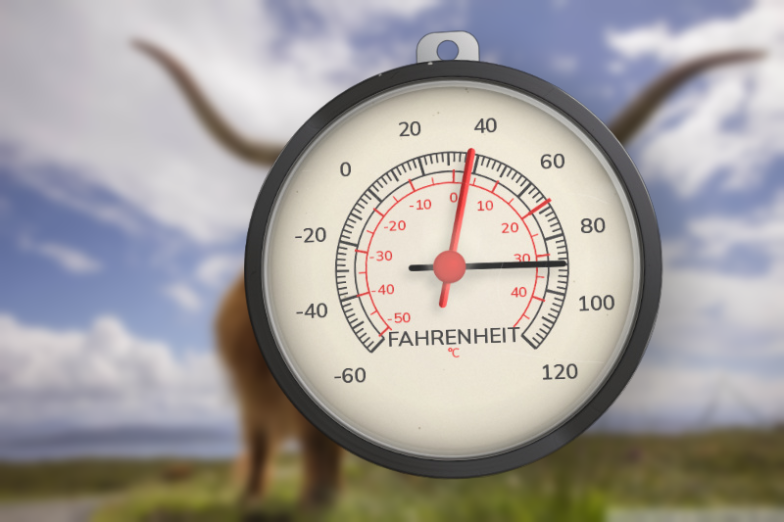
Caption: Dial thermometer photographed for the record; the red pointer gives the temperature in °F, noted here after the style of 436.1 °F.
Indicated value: 38 °F
